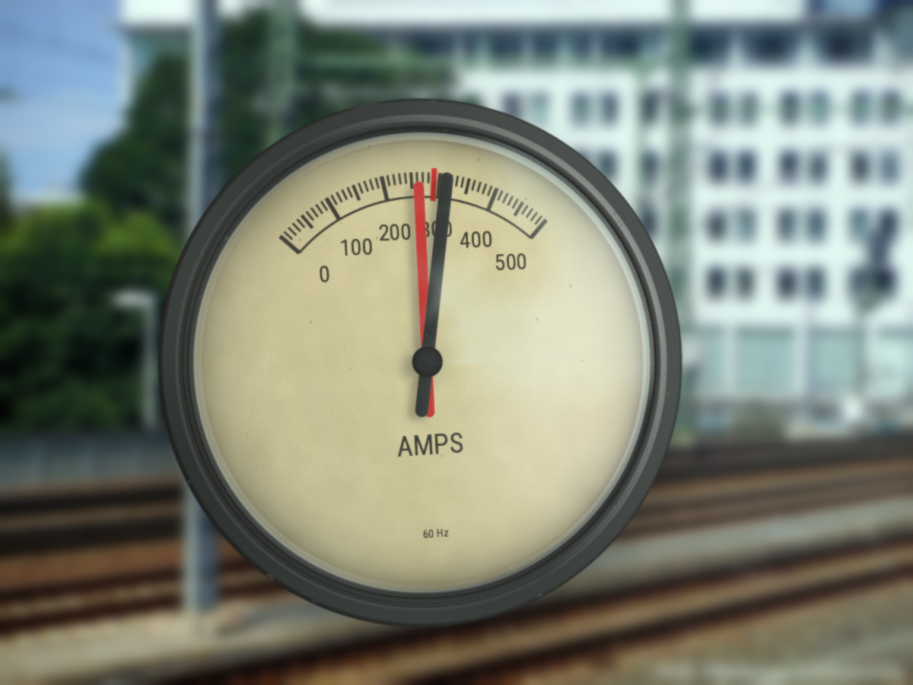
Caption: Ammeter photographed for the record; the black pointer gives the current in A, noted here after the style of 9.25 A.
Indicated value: 310 A
